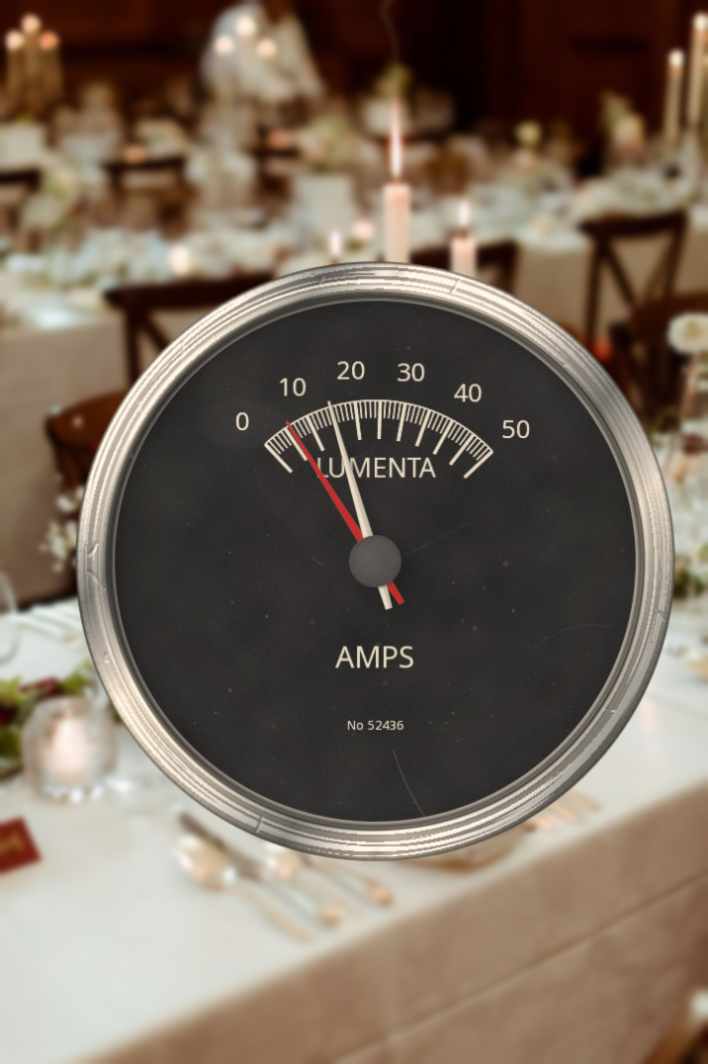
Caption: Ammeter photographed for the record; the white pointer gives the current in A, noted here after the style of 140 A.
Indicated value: 15 A
